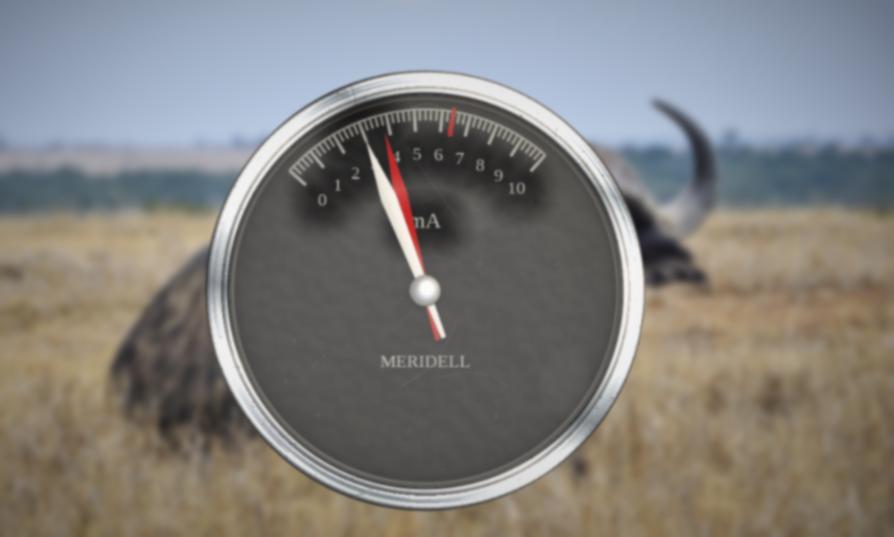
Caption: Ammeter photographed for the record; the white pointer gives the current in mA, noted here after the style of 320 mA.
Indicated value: 3 mA
